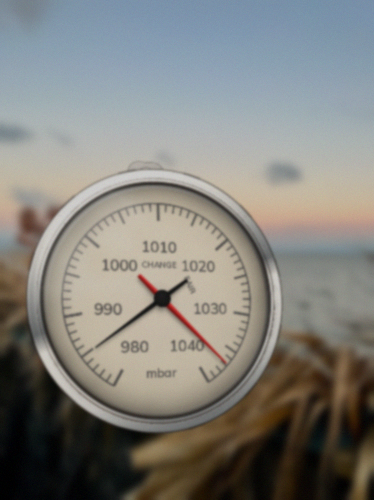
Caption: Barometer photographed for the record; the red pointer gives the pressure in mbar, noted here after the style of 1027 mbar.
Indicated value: 1037 mbar
